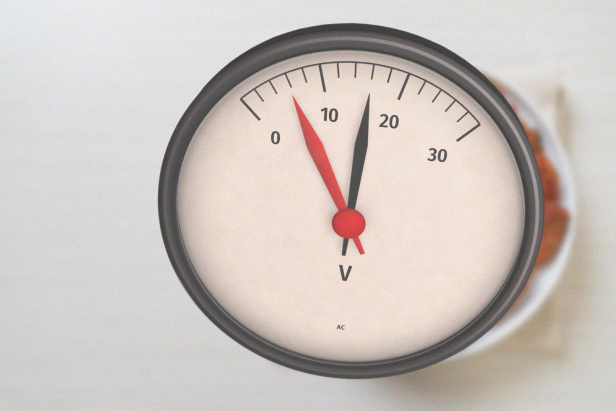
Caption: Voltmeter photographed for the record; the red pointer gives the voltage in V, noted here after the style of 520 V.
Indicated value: 6 V
